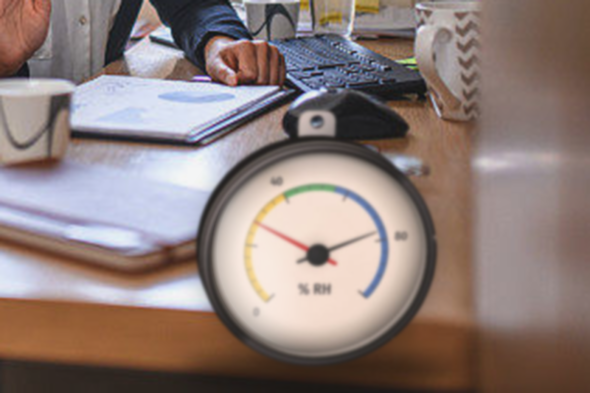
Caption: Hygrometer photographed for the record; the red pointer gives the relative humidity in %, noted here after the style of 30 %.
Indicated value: 28 %
